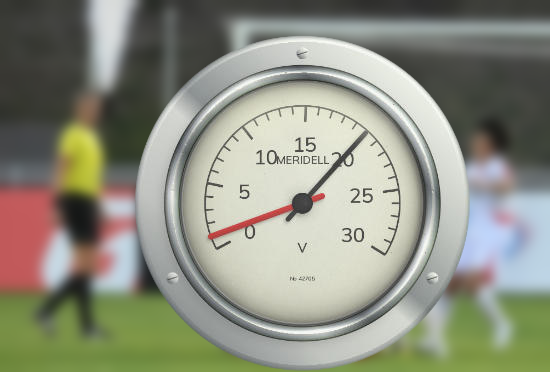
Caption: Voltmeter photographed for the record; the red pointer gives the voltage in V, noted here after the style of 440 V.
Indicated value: 1 V
